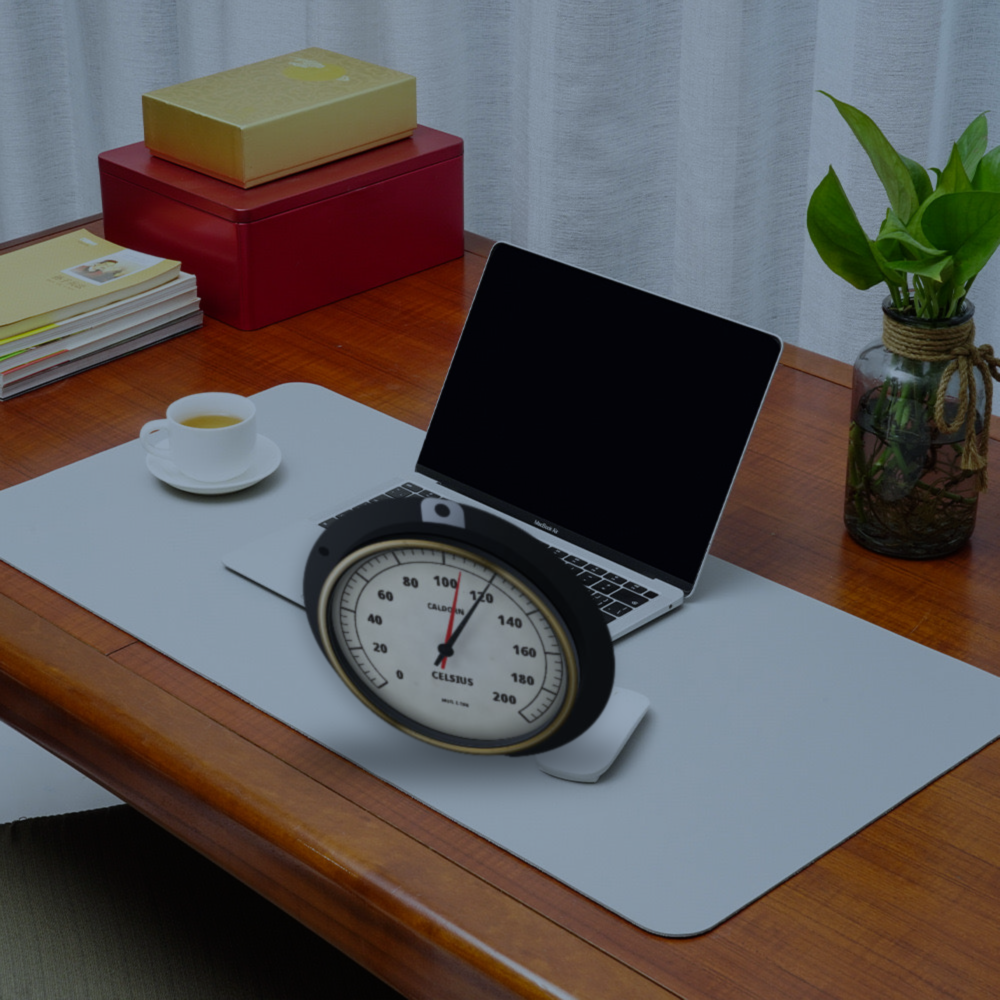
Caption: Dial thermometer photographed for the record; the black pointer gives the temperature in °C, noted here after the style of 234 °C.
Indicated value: 120 °C
